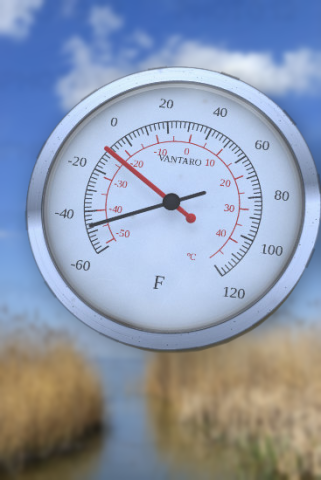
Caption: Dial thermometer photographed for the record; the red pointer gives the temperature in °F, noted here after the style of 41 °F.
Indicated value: -10 °F
